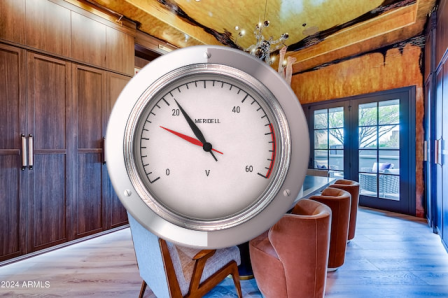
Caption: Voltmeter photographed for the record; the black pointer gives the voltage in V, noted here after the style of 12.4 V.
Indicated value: 22 V
